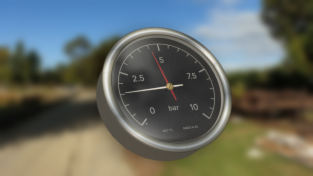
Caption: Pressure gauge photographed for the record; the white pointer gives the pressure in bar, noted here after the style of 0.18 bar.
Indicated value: 1.5 bar
